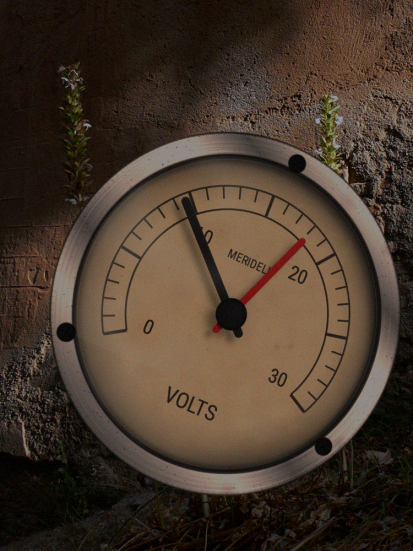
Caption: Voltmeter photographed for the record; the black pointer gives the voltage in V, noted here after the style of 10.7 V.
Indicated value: 9.5 V
